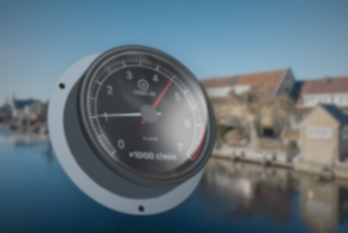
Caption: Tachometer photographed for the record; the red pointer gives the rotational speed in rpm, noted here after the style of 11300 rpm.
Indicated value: 4500 rpm
